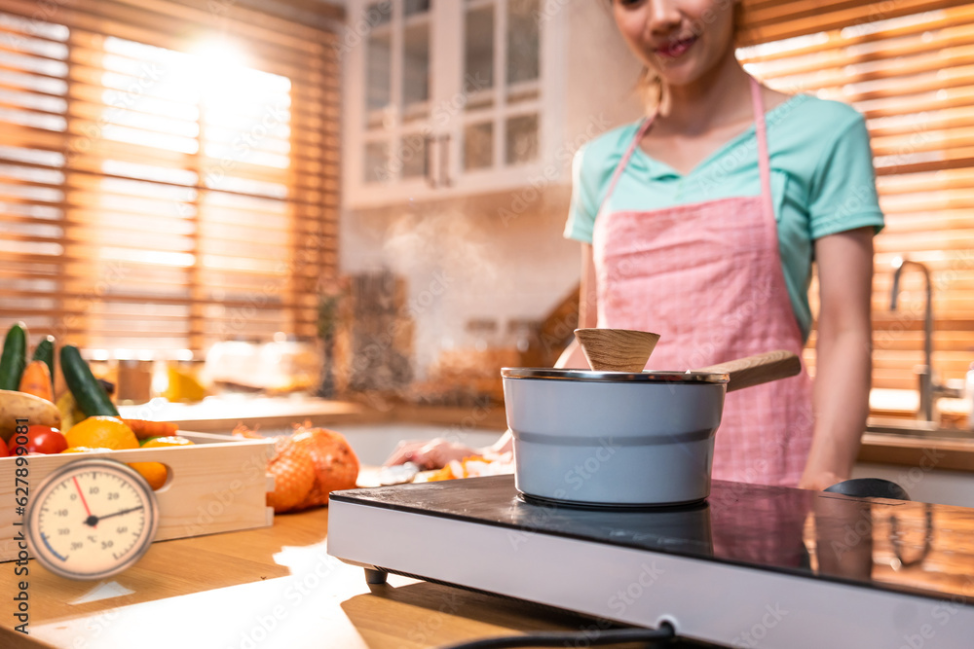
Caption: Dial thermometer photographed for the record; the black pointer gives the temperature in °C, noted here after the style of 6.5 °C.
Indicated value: 30 °C
